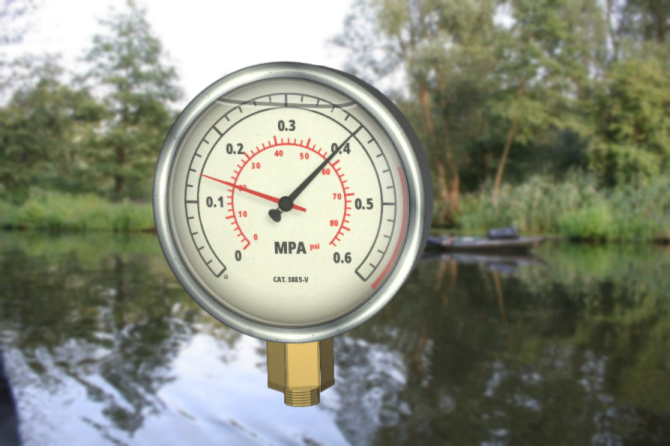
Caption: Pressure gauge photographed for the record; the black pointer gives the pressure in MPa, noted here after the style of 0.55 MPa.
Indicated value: 0.4 MPa
